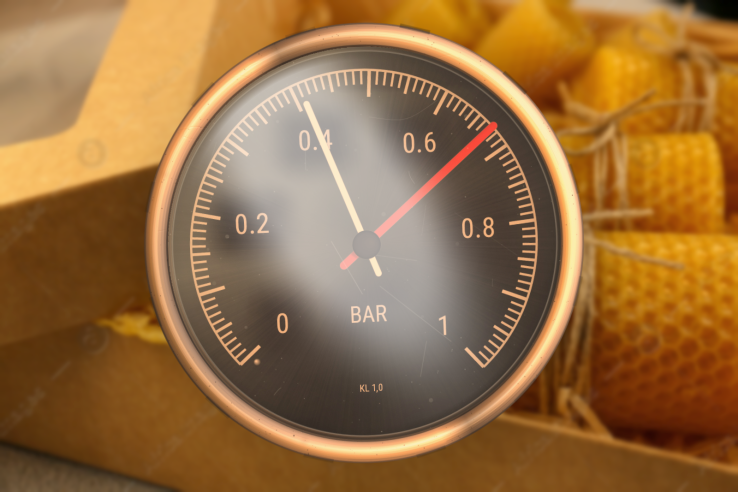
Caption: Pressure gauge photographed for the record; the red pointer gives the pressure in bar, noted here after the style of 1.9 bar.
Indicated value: 0.67 bar
